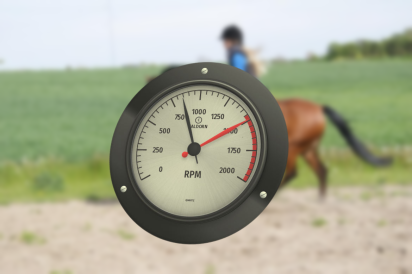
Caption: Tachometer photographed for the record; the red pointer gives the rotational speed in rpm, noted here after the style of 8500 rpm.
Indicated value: 1500 rpm
